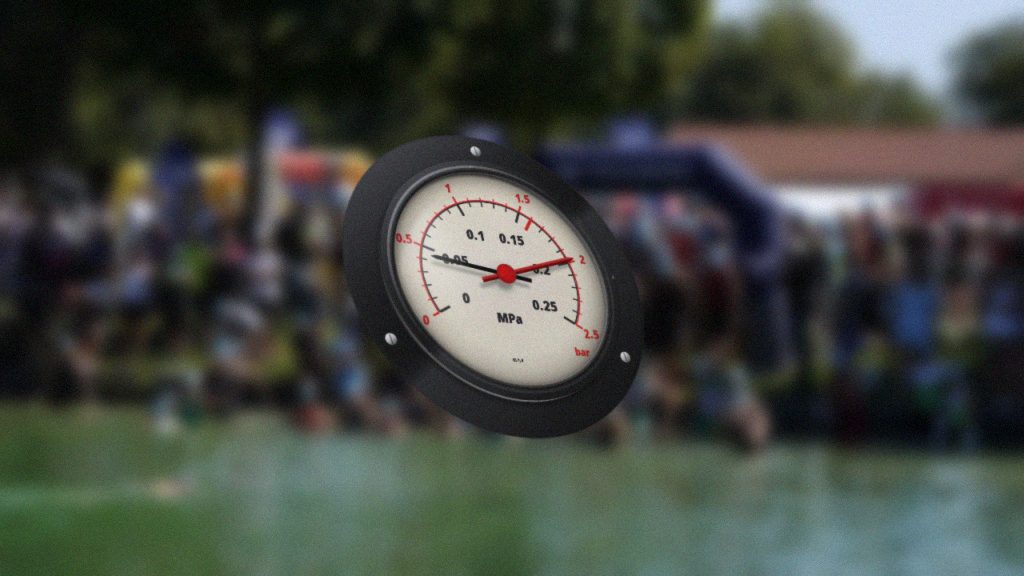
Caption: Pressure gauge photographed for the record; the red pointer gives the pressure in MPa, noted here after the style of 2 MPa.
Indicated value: 0.2 MPa
